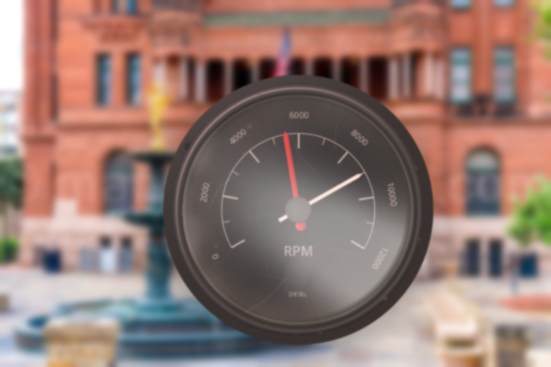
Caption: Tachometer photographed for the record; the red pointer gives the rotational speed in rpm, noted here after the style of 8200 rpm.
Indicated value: 5500 rpm
